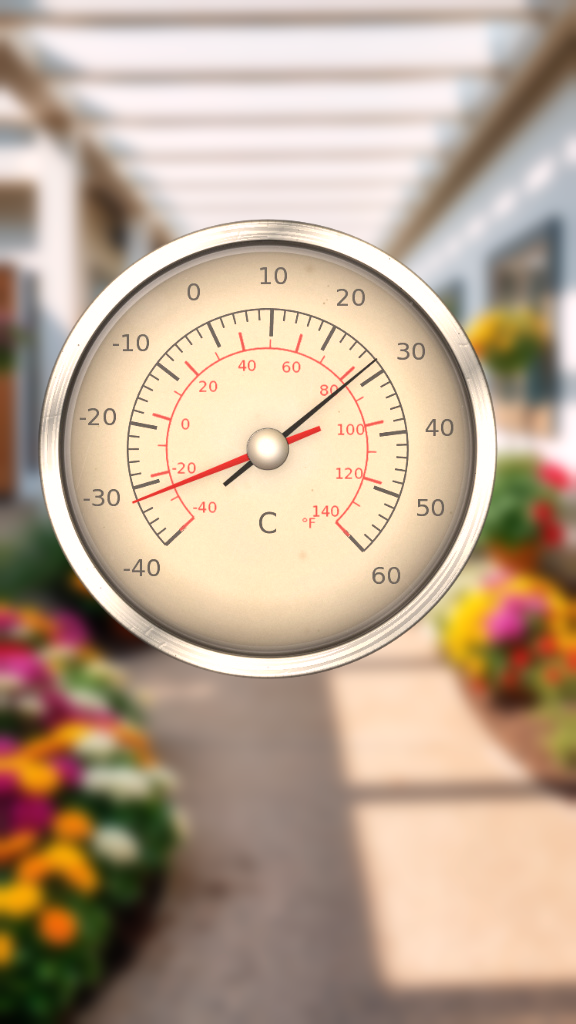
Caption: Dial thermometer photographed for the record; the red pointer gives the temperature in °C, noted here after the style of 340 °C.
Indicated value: -32 °C
